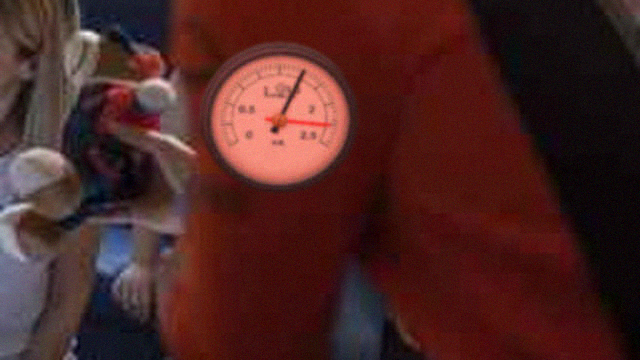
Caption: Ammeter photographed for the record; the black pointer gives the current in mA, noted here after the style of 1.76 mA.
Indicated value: 1.5 mA
